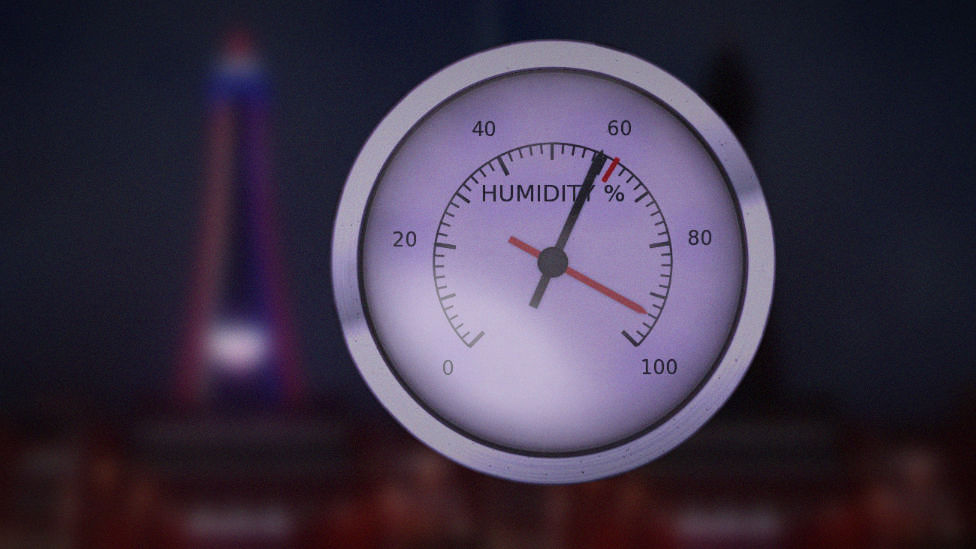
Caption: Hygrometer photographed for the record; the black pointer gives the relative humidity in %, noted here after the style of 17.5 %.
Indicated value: 59 %
